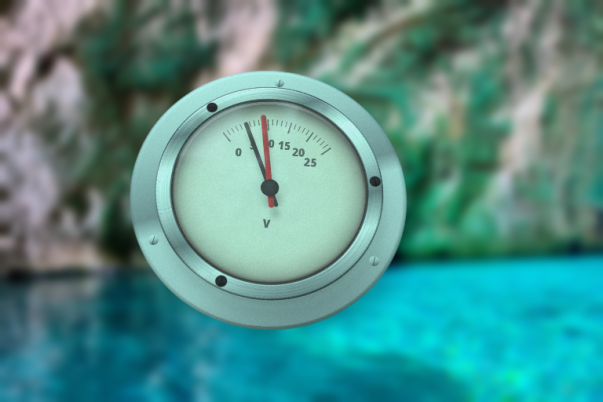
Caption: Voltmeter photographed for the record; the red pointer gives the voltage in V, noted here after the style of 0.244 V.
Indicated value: 9 V
